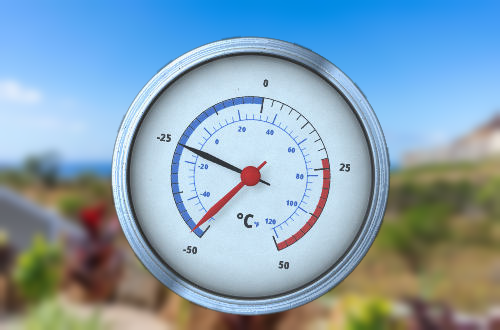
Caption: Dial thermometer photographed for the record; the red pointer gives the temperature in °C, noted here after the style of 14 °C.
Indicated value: -47.5 °C
